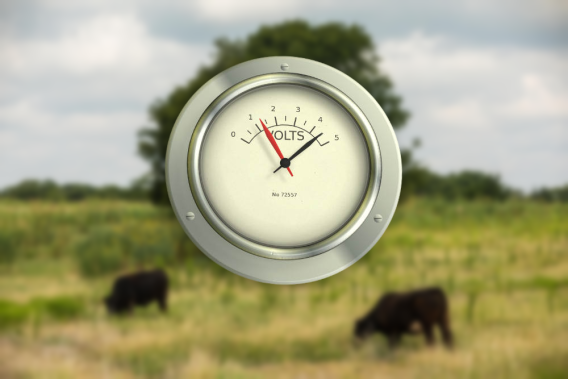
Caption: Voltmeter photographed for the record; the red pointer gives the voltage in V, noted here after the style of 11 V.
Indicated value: 1.25 V
